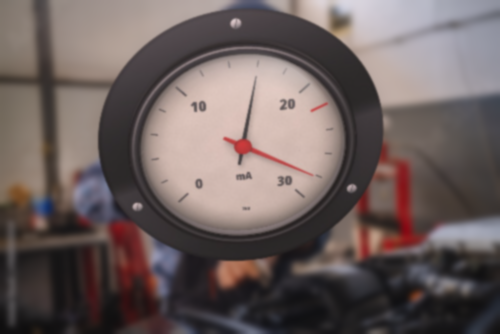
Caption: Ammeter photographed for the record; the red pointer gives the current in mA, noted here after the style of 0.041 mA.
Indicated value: 28 mA
